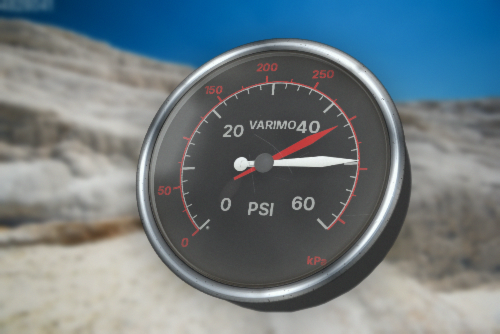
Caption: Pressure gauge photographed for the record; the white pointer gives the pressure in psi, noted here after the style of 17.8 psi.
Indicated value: 50 psi
